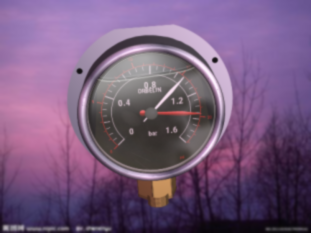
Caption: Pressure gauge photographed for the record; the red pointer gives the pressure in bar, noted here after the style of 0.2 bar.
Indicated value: 1.35 bar
